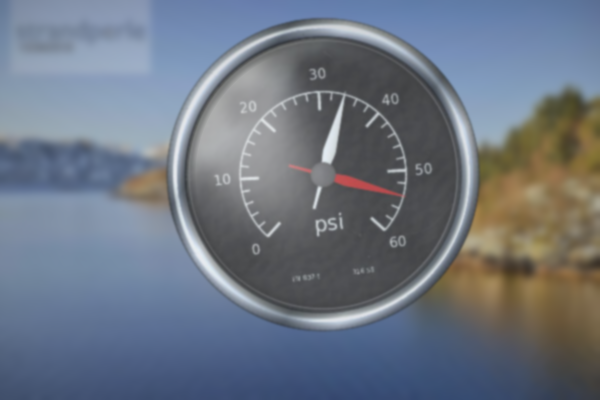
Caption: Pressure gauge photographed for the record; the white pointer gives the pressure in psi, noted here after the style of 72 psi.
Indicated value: 34 psi
